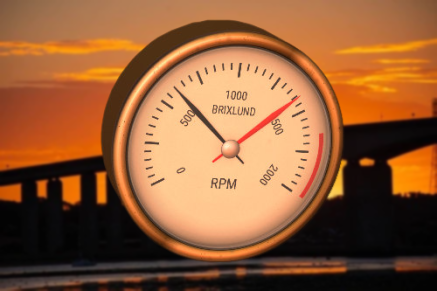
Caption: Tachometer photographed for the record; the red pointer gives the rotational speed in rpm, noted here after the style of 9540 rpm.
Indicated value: 1400 rpm
